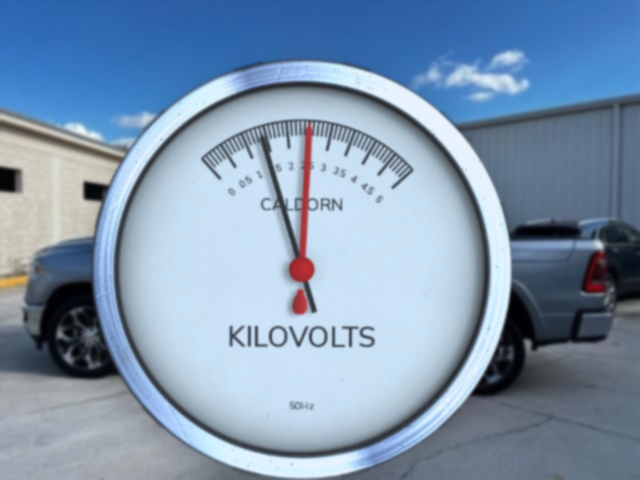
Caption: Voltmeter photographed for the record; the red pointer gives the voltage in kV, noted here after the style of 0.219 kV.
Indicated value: 2.5 kV
